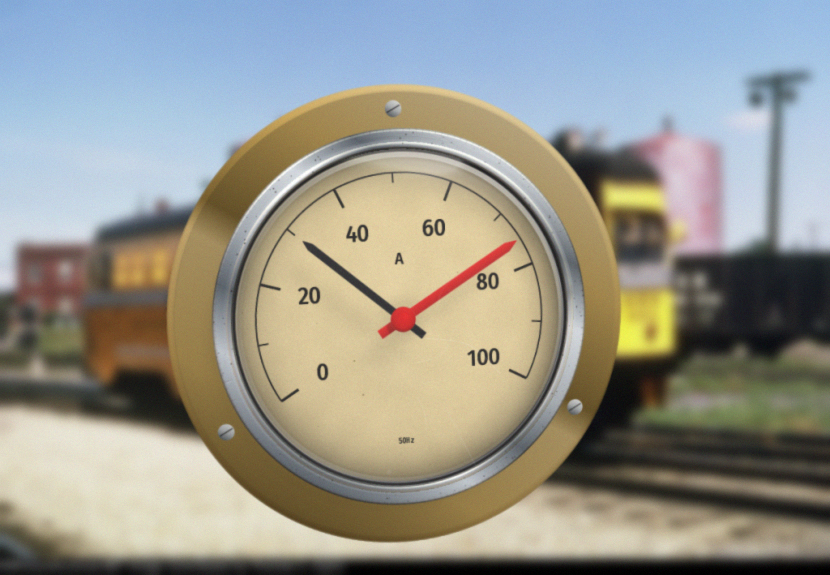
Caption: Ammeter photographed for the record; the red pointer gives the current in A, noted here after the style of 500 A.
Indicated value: 75 A
